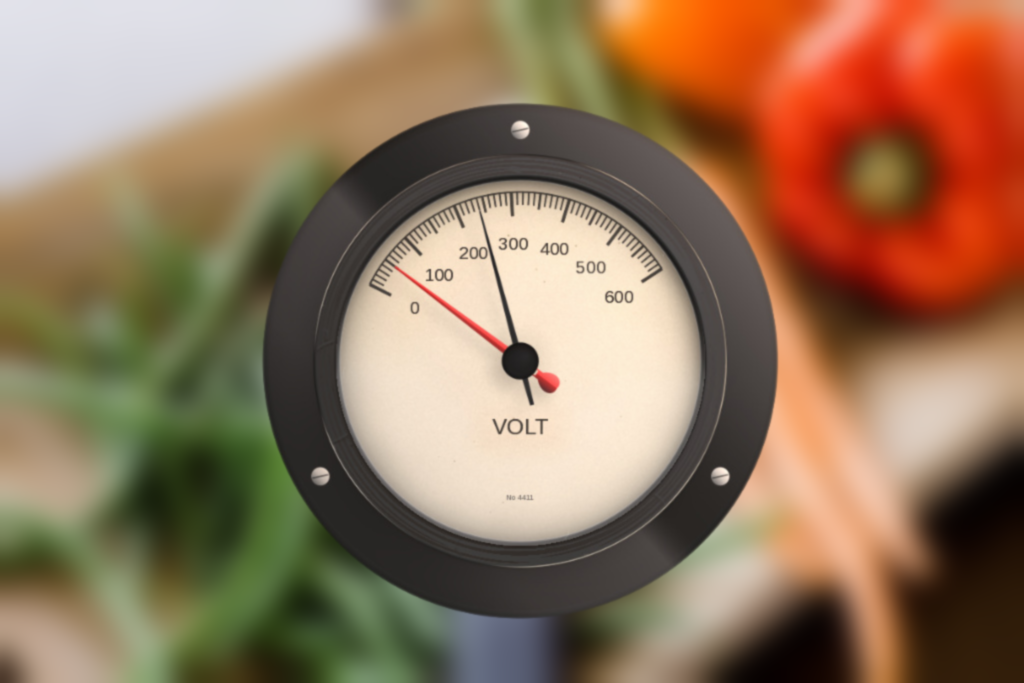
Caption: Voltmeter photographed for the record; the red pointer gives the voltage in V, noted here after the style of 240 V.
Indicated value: 50 V
